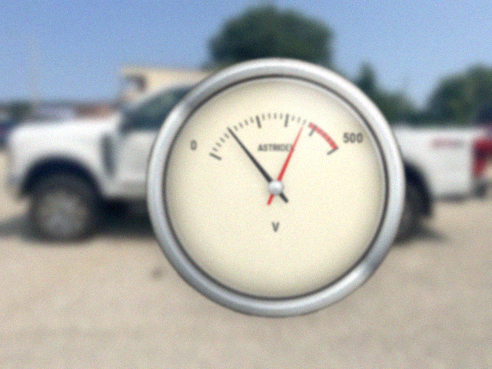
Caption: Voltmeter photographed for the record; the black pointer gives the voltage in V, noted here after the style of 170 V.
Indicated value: 100 V
